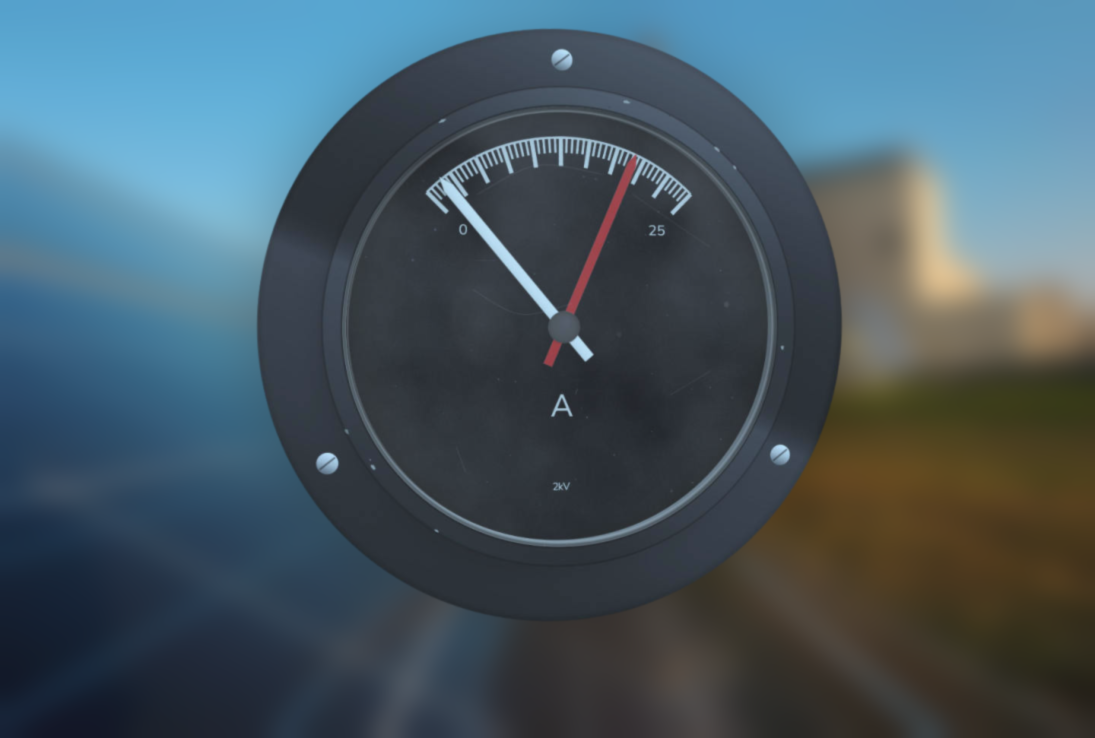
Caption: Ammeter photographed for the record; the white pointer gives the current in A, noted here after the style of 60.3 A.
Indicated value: 1.5 A
